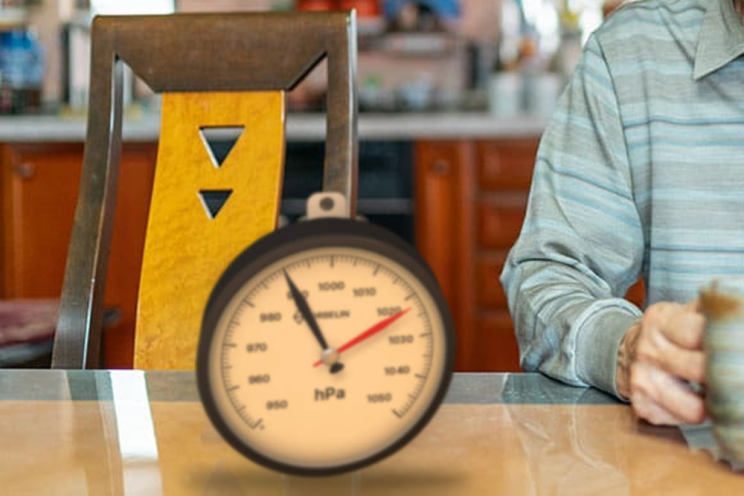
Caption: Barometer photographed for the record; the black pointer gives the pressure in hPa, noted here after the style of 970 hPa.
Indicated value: 990 hPa
